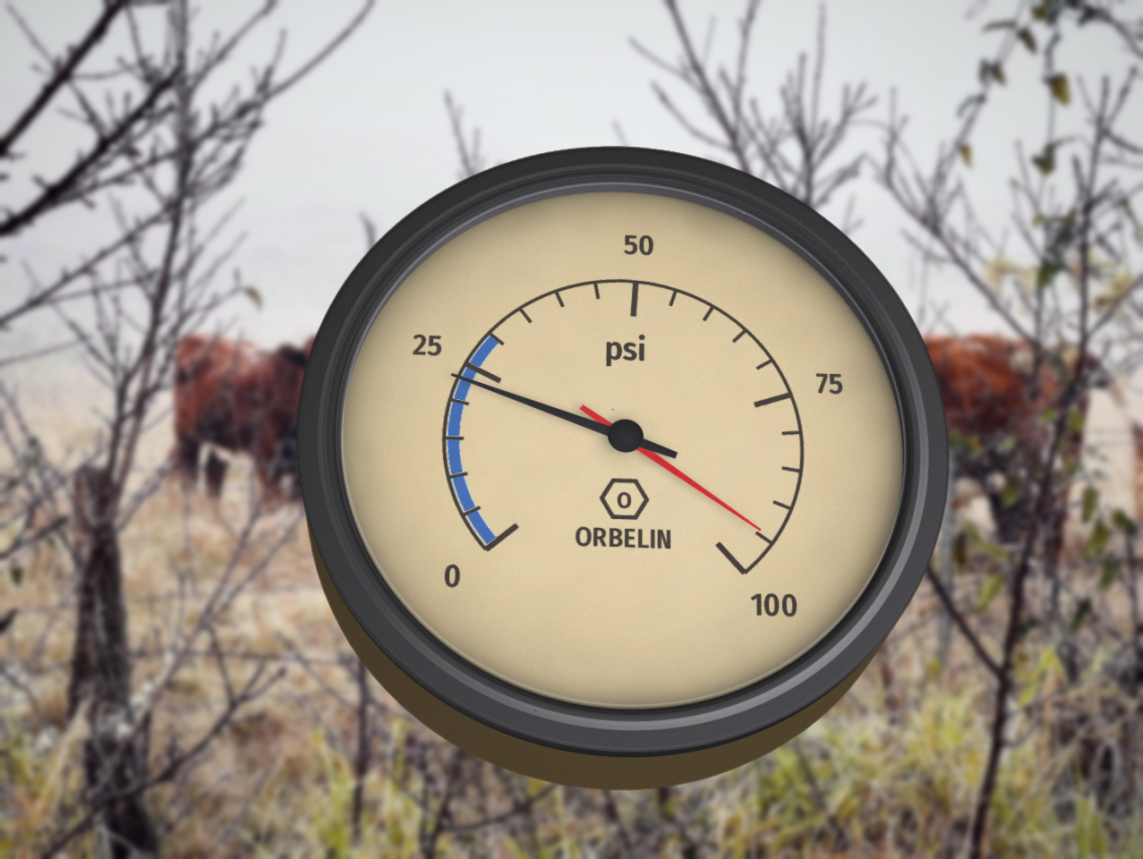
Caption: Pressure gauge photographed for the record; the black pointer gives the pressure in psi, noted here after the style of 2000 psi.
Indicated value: 22.5 psi
